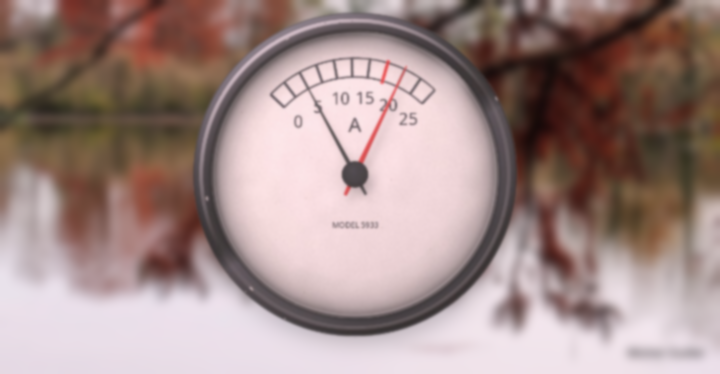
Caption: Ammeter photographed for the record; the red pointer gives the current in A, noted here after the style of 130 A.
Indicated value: 20 A
